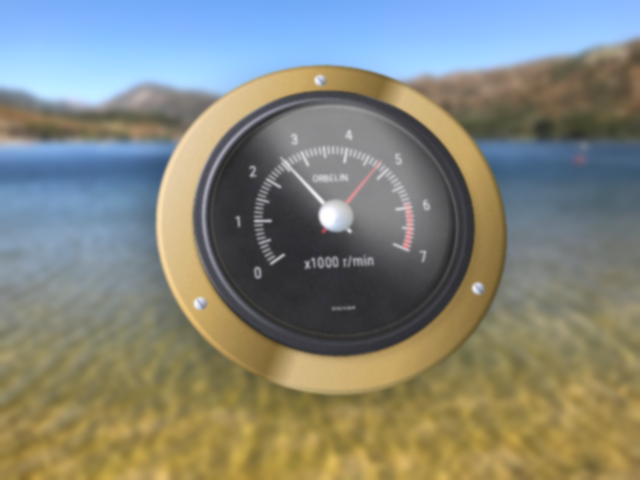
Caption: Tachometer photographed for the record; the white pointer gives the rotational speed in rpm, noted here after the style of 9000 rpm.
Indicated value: 2500 rpm
